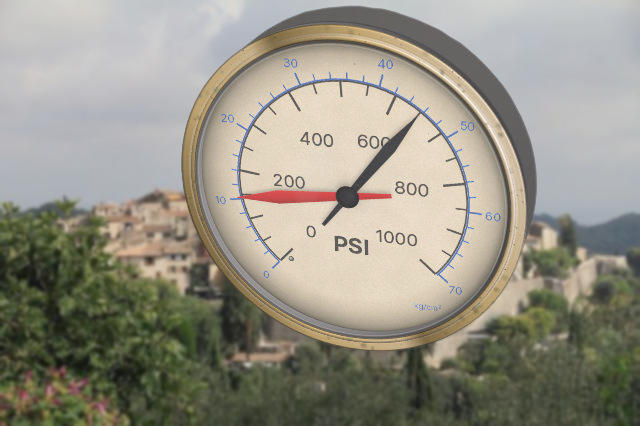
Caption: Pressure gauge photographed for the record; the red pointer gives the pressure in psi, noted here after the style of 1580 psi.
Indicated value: 150 psi
